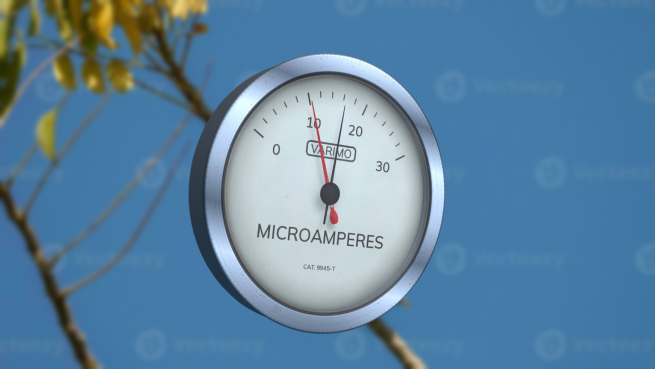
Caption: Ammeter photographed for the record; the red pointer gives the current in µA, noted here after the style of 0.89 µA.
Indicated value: 10 µA
